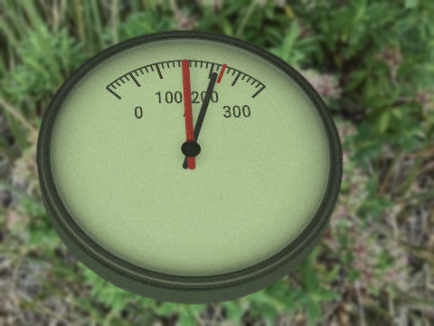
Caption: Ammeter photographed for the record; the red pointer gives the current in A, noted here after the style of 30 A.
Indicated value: 150 A
